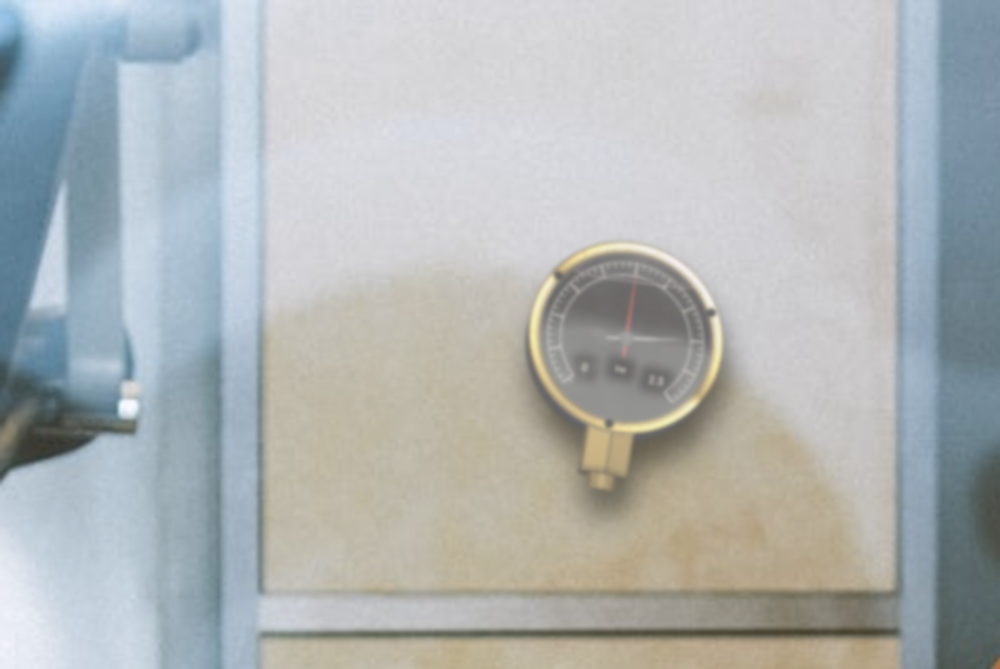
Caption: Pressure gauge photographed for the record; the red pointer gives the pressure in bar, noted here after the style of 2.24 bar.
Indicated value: 1.25 bar
